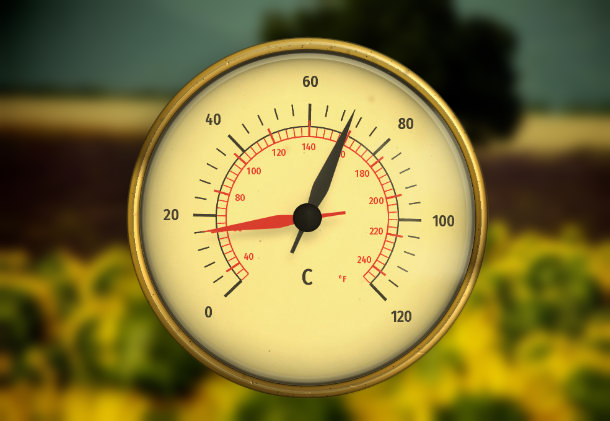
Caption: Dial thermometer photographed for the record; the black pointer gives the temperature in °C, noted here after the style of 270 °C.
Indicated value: 70 °C
